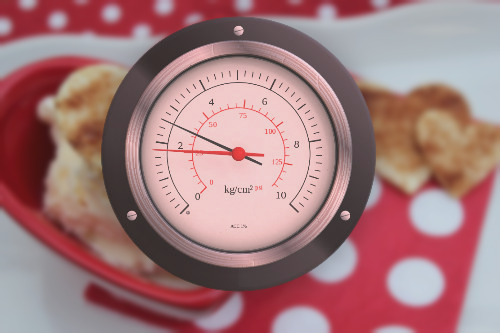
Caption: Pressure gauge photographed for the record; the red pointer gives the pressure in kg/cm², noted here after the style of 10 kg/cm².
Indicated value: 1.8 kg/cm²
